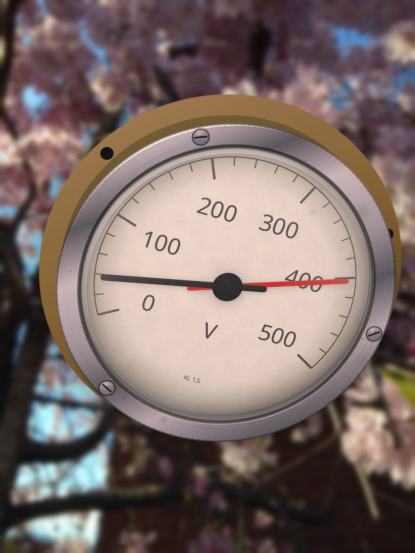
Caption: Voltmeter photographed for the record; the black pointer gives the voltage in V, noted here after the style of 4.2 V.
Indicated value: 40 V
